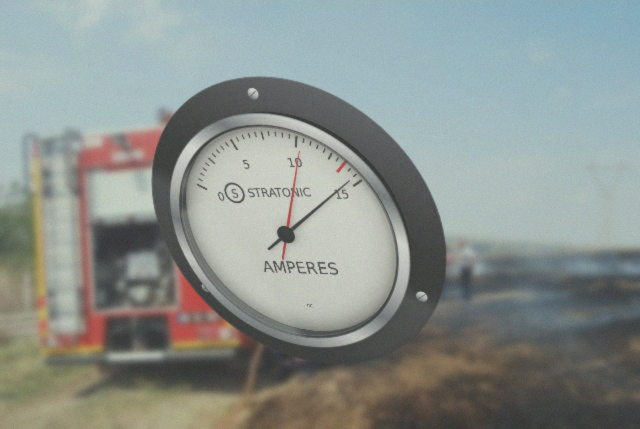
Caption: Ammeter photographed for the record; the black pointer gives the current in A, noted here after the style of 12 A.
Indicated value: 14.5 A
